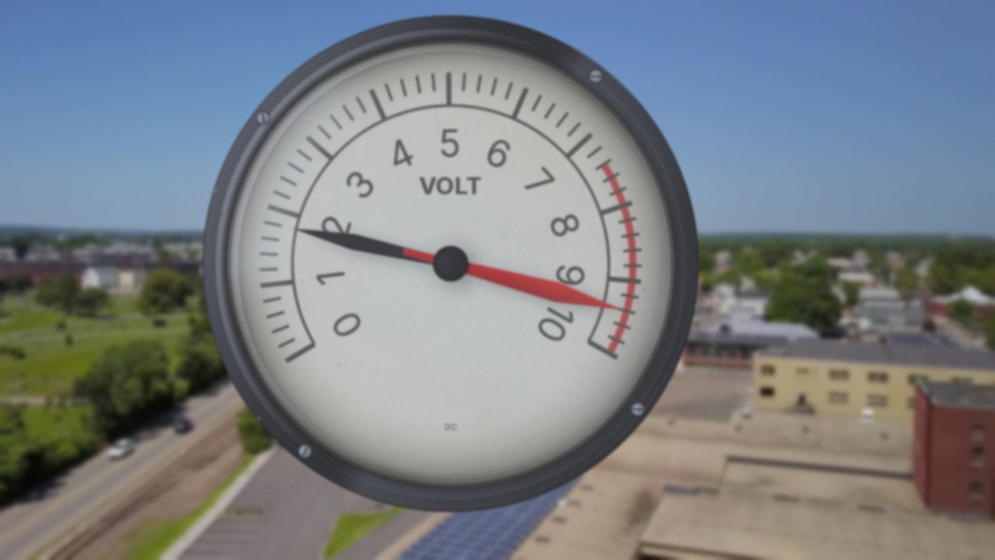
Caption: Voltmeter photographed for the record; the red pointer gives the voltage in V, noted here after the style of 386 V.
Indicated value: 9.4 V
